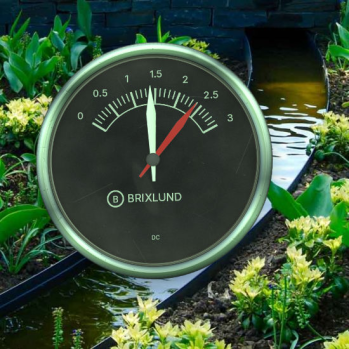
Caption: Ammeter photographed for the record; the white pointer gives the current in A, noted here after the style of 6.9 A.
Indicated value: 1.4 A
